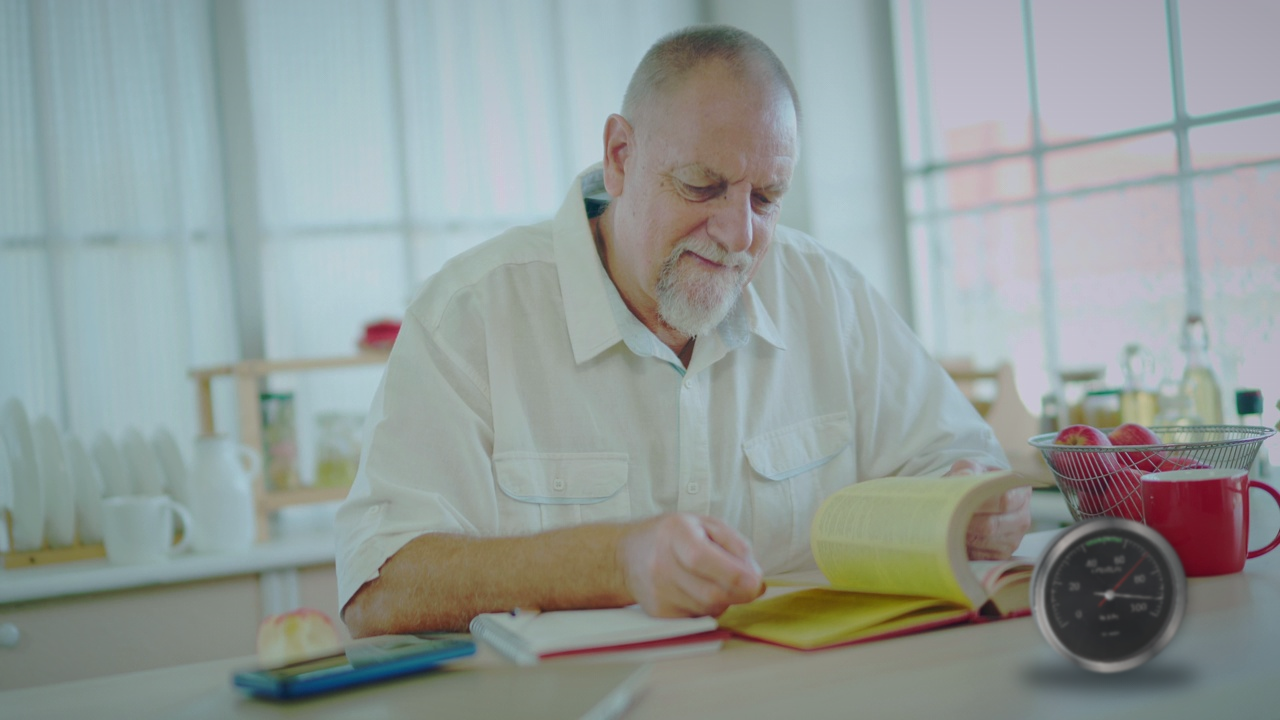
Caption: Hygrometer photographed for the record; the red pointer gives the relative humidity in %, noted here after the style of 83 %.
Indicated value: 70 %
